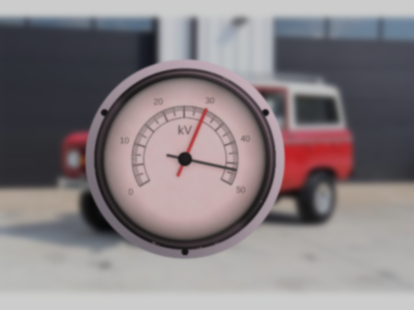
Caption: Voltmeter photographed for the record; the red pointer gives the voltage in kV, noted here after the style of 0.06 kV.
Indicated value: 30 kV
